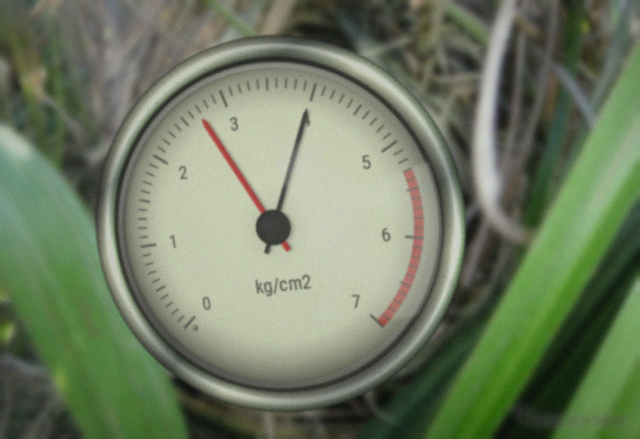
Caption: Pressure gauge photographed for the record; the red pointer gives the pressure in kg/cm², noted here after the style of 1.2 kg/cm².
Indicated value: 2.7 kg/cm²
